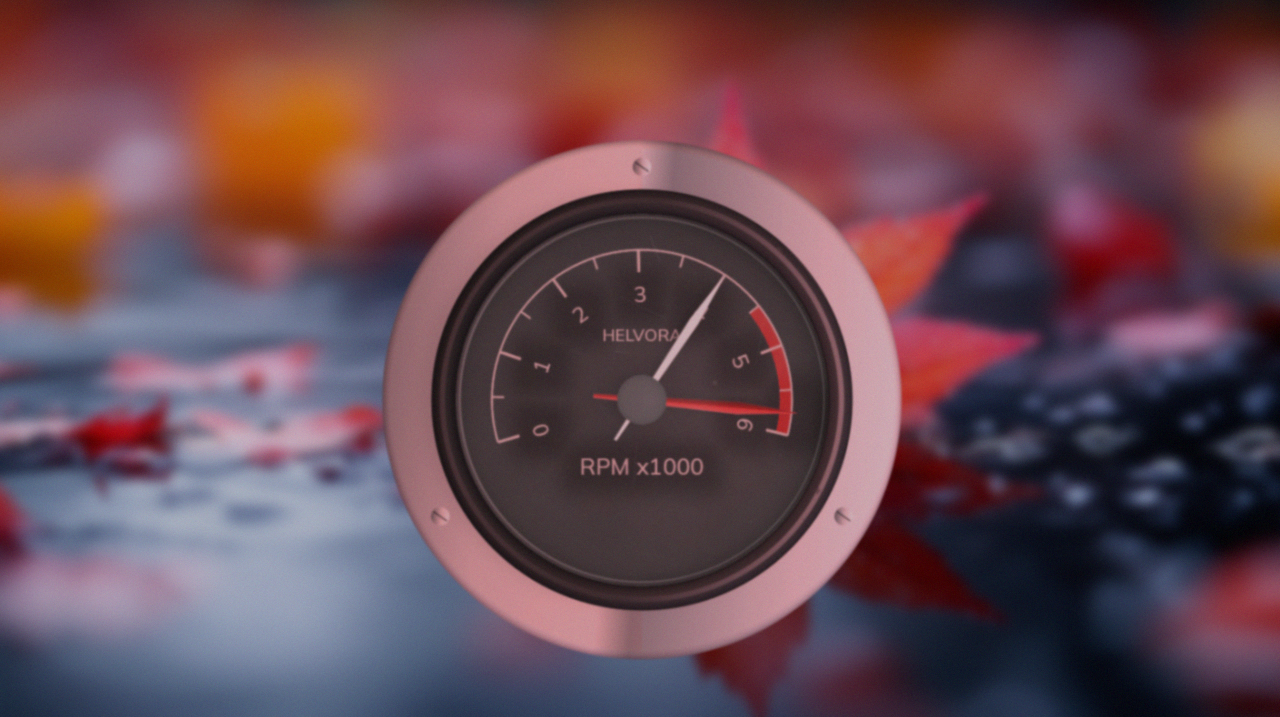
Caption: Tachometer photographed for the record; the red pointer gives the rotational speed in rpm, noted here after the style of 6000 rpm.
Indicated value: 5750 rpm
